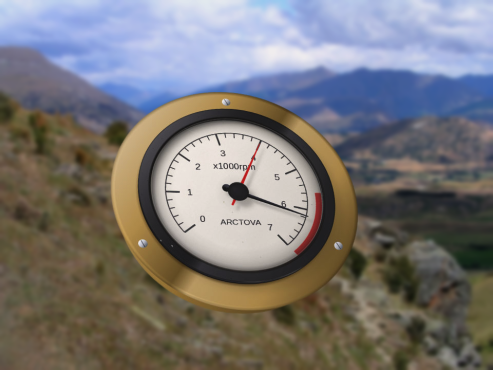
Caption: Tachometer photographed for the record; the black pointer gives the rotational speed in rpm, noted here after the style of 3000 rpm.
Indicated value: 6200 rpm
